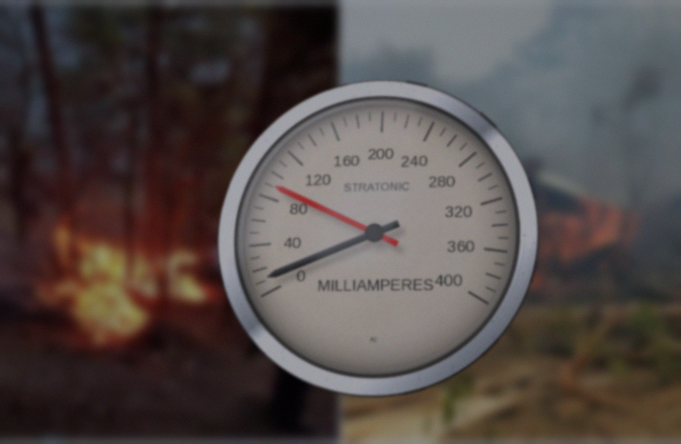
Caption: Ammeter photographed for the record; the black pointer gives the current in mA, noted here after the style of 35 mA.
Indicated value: 10 mA
